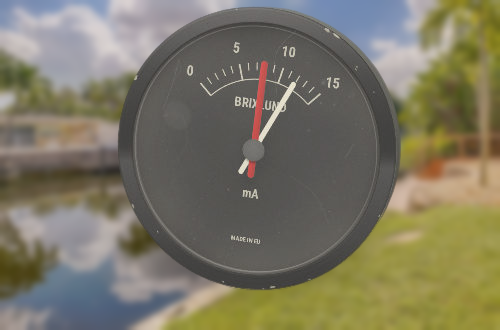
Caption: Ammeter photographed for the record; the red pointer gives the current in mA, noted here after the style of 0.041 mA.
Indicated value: 8 mA
